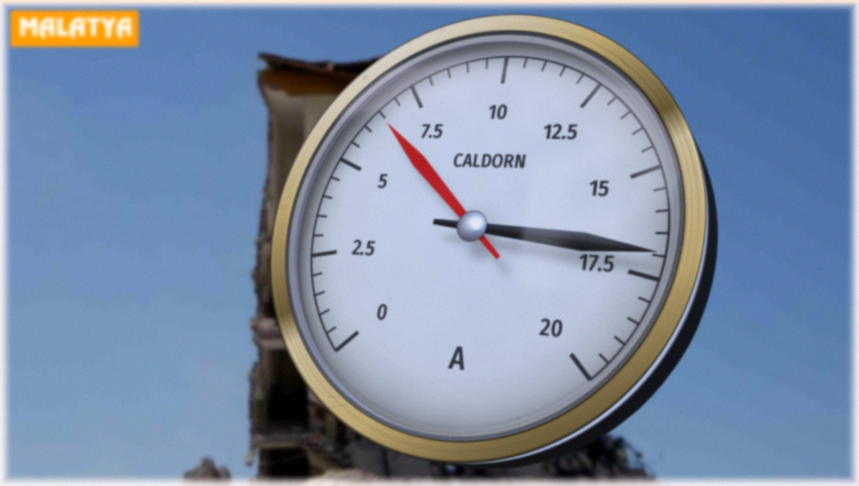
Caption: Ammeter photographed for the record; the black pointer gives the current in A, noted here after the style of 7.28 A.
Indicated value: 17 A
